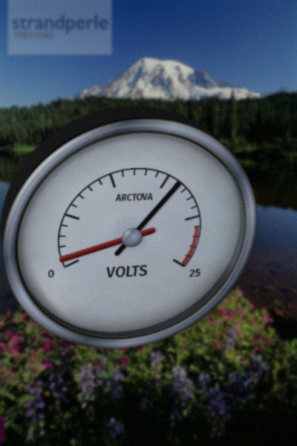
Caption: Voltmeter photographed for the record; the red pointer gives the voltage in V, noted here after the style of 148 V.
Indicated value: 1 V
